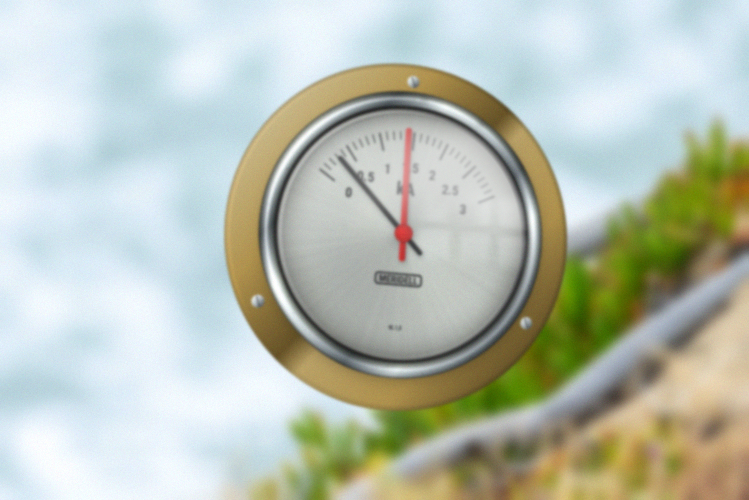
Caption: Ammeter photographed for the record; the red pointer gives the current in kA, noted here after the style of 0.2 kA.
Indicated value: 1.4 kA
